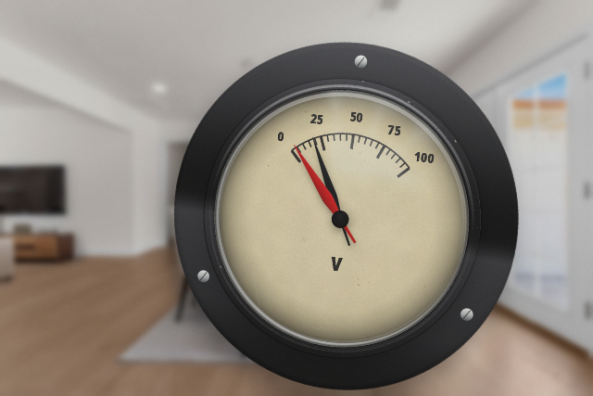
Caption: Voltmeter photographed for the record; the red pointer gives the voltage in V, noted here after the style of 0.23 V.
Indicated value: 5 V
